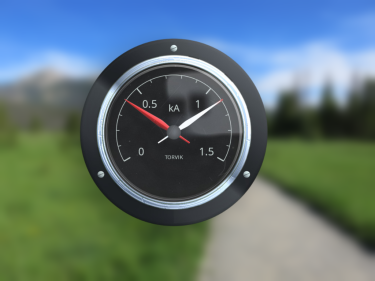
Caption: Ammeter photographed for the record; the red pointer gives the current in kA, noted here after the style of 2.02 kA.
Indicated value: 0.4 kA
